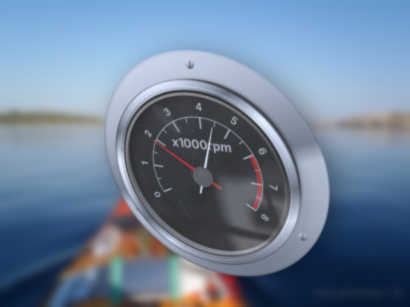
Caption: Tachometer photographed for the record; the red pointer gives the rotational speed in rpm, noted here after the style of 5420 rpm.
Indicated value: 2000 rpm
